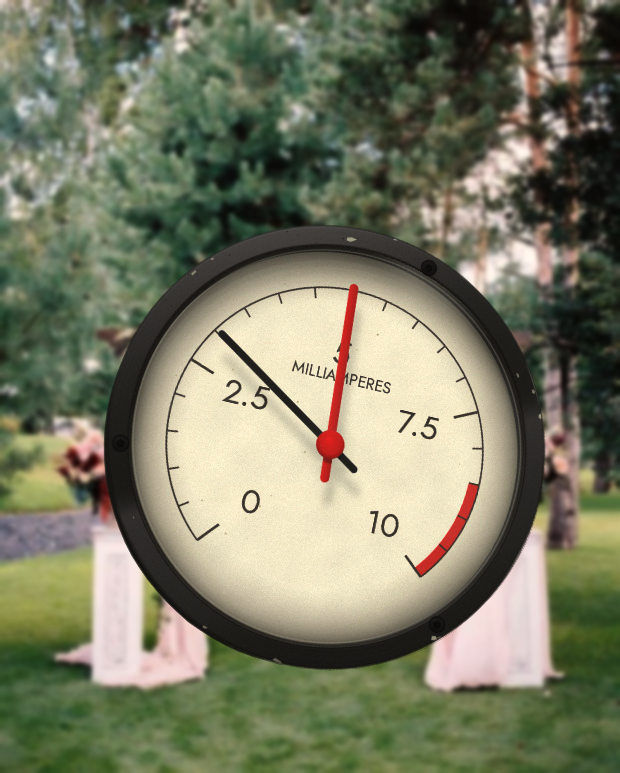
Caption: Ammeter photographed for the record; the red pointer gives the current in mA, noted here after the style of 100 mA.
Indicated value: 5 mA
